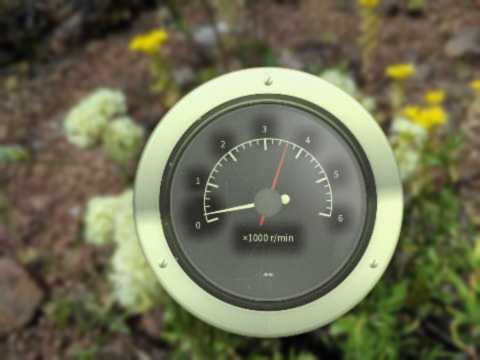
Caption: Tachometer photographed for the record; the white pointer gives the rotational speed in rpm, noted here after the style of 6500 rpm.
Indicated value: 200 rpm
